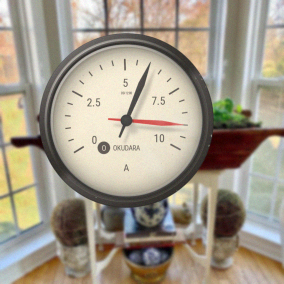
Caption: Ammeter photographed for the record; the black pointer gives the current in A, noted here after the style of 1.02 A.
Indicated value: 6 A
